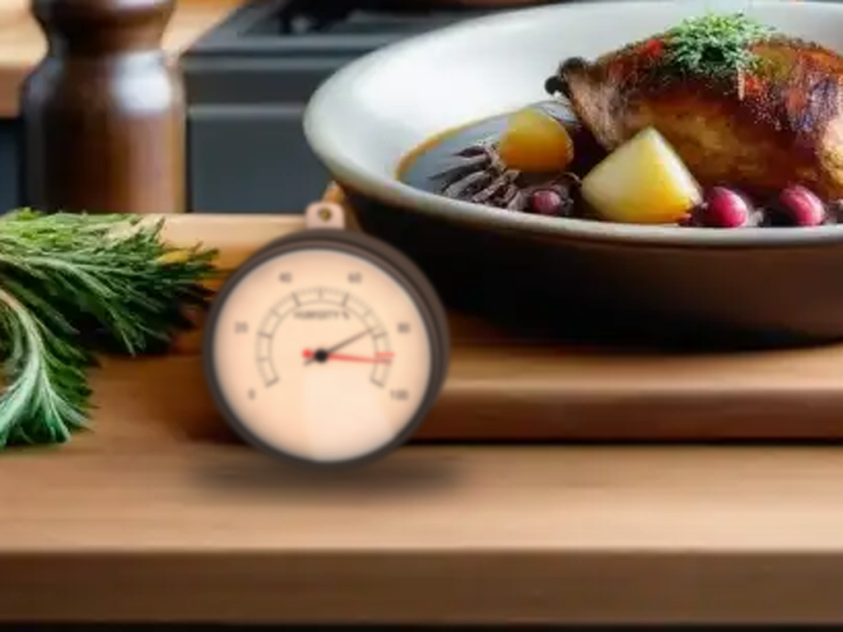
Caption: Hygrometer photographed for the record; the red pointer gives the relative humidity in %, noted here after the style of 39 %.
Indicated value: 90 %
